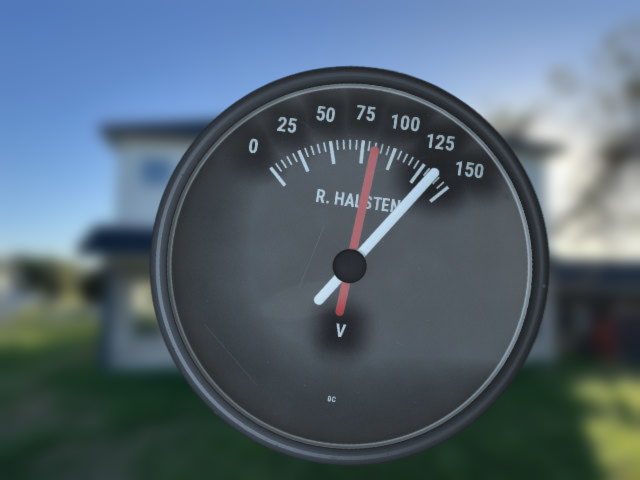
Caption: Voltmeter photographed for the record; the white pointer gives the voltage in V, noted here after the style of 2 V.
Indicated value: 135 V
